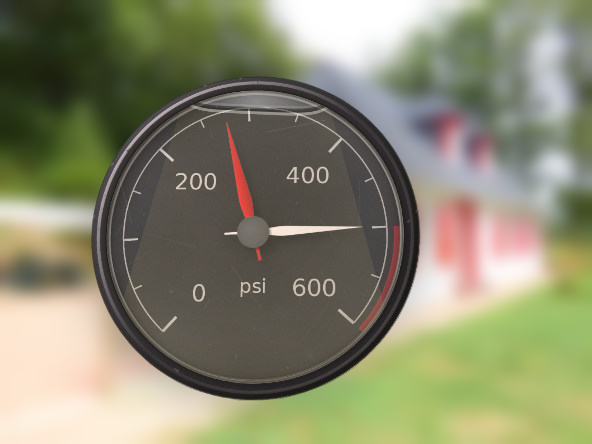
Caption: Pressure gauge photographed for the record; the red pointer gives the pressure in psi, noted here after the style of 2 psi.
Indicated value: 275 psi
